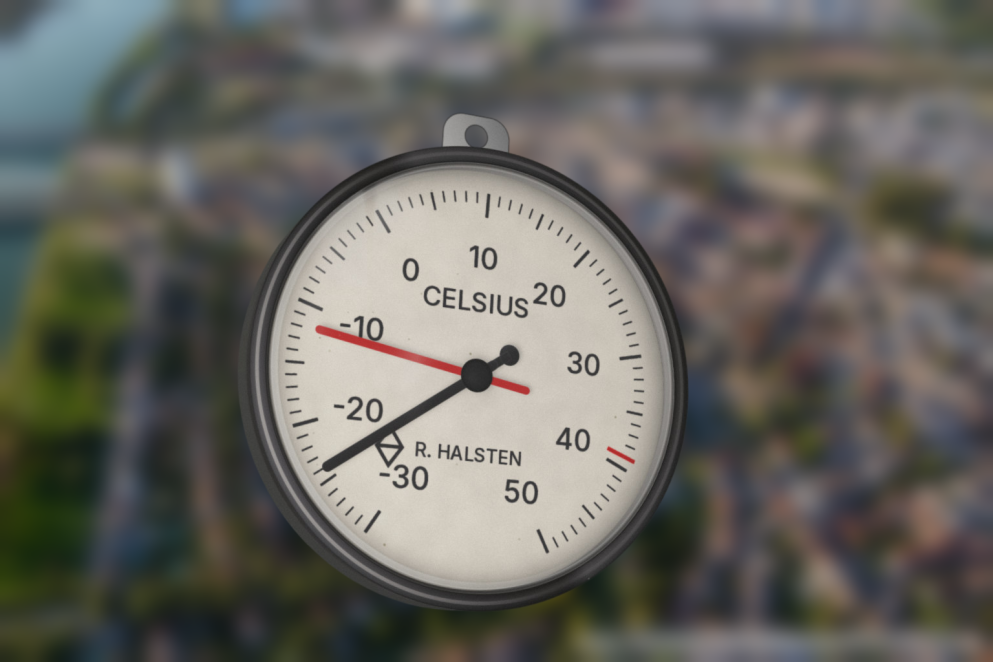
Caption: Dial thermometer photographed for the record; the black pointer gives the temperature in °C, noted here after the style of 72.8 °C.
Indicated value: -24 °C
